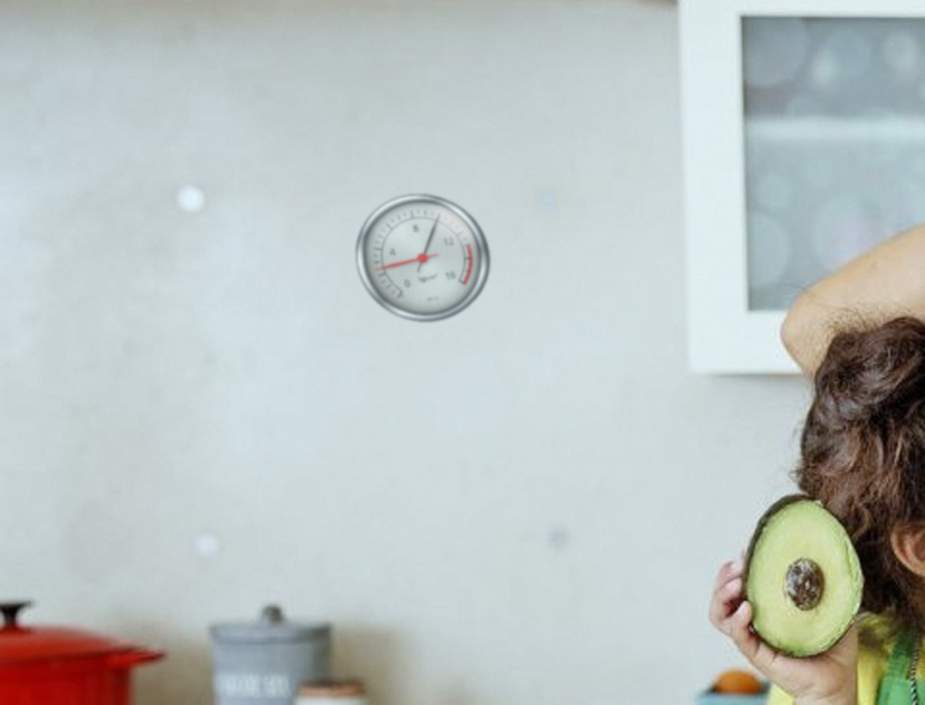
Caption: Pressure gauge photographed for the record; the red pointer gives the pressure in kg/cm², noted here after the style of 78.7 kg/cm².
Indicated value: 2.5 kg/cm²
